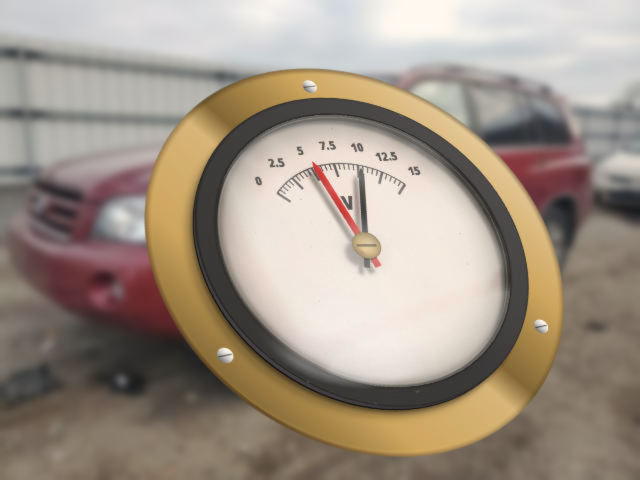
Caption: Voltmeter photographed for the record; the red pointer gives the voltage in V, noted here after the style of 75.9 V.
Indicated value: 5 V
